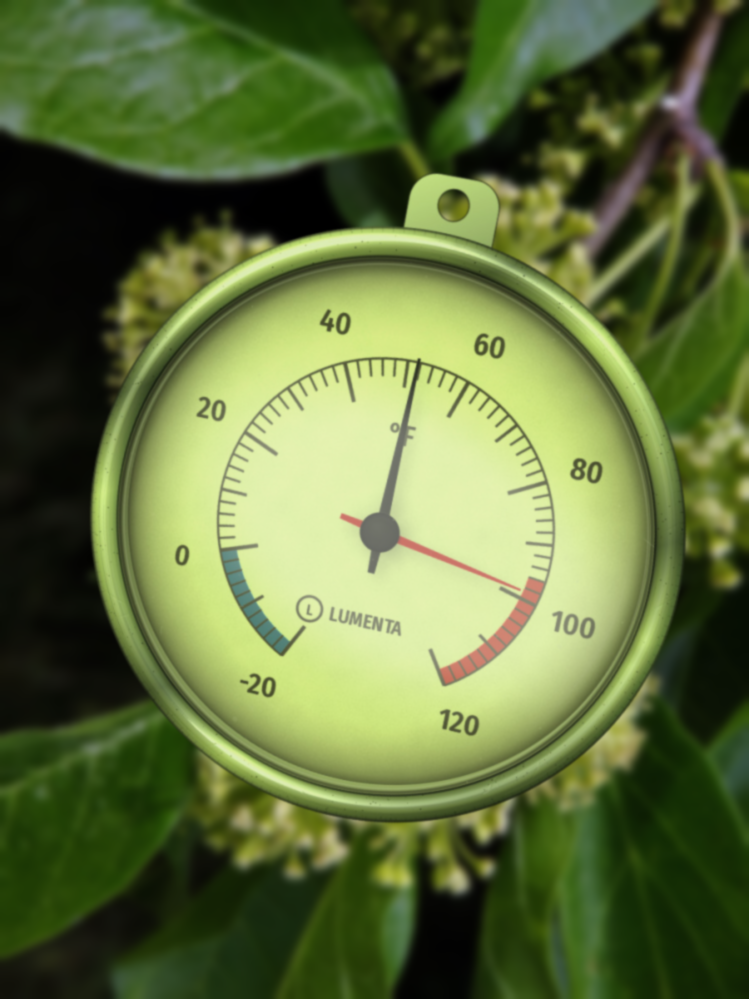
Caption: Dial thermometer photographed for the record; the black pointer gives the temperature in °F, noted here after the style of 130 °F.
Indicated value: 52 °F
